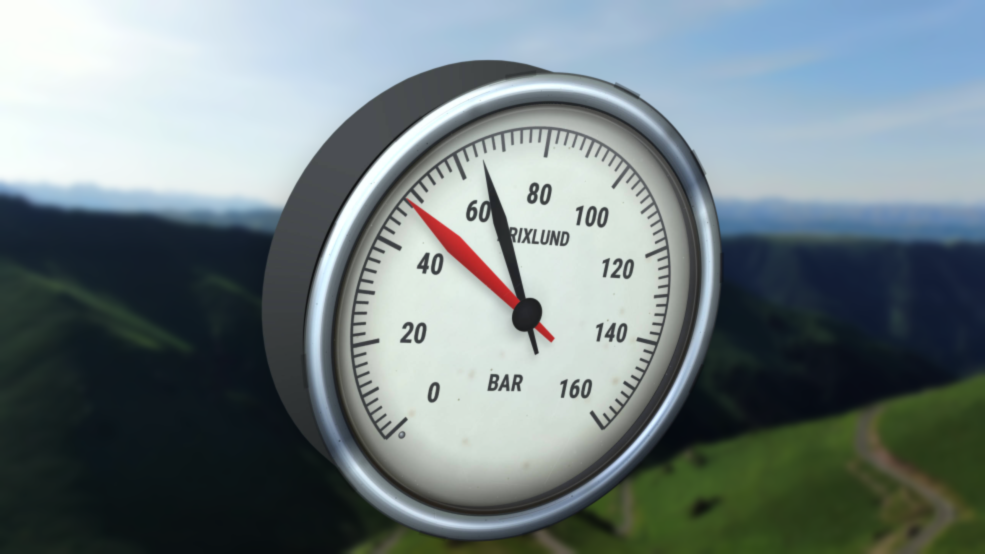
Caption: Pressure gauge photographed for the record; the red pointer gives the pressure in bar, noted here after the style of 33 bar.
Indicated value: 48 bar
